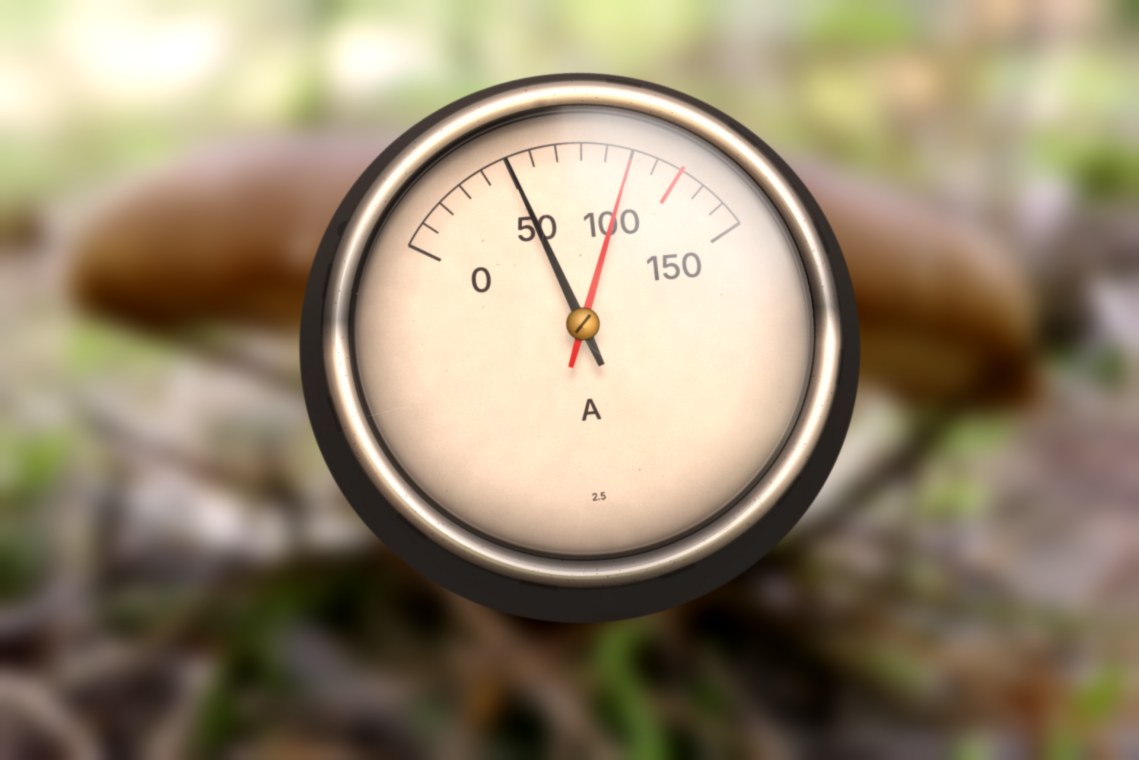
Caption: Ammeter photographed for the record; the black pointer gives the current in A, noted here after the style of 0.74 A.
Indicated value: 50 A
